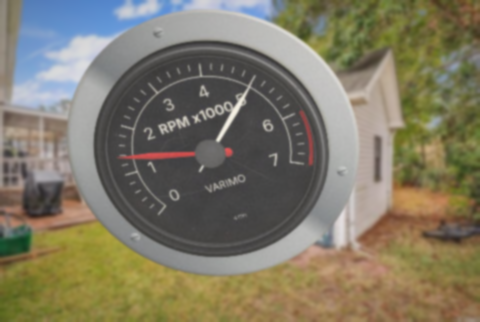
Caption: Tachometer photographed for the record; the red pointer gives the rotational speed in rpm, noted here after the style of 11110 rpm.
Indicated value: 1400 rpm
